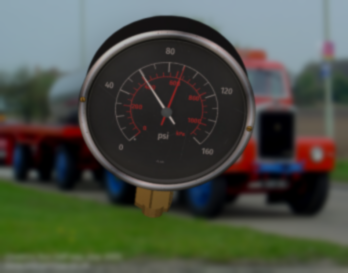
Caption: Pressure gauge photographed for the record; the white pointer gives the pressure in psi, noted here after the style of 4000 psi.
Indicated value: 60 psi
